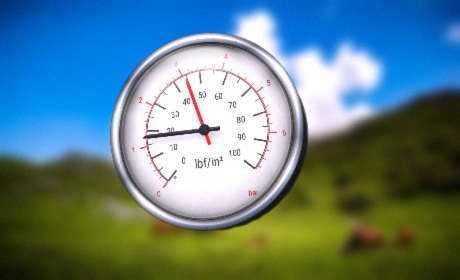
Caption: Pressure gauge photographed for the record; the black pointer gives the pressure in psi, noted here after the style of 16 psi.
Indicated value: 17.5 psi
